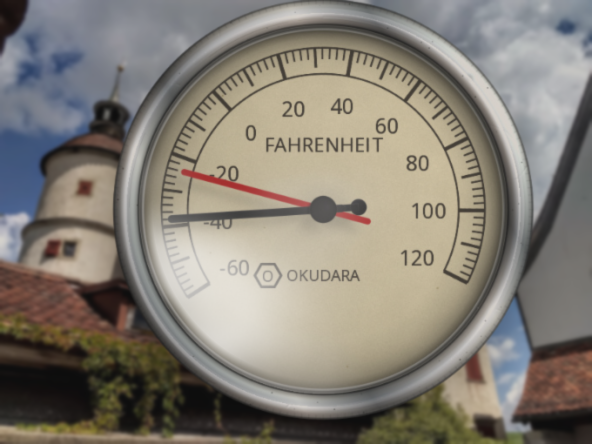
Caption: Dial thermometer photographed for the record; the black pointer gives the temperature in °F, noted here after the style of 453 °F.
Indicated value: -38 °F
